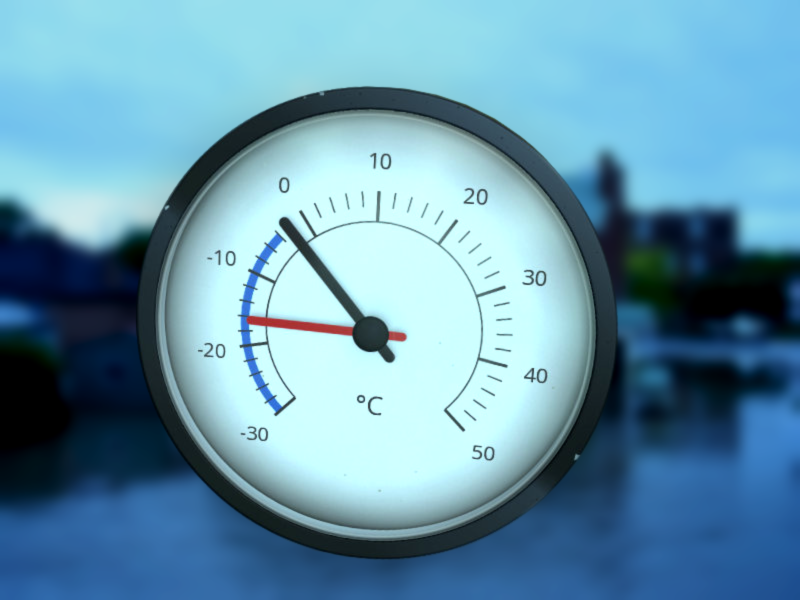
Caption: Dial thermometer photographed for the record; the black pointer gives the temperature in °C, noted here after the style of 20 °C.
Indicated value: -2 °C
